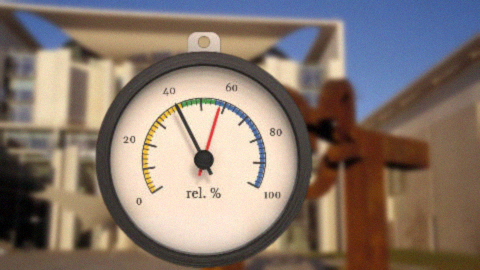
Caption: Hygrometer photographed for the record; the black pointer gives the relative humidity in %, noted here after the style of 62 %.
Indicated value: 40 %
